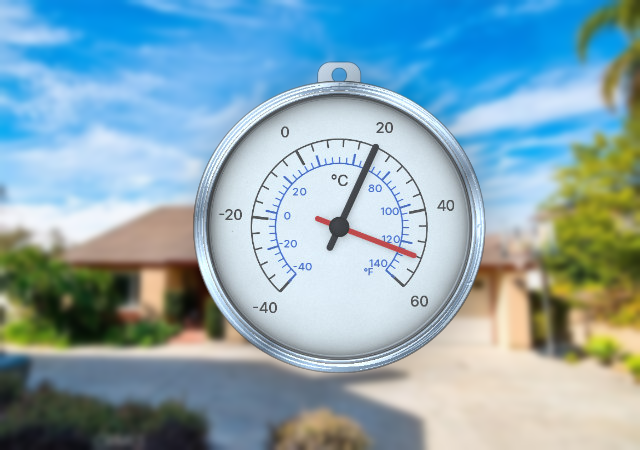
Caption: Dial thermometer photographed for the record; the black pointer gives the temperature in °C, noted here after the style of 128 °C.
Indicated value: 20 °C
